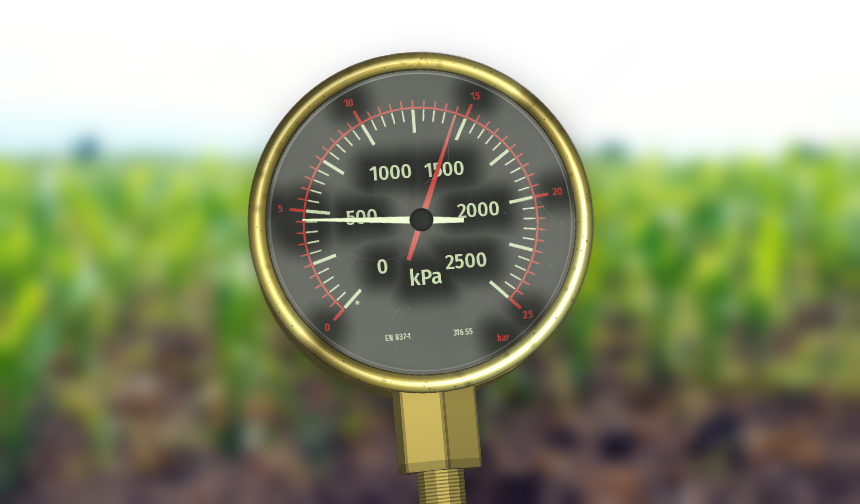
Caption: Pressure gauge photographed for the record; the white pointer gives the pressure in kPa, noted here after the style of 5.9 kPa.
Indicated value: 450 kPa
